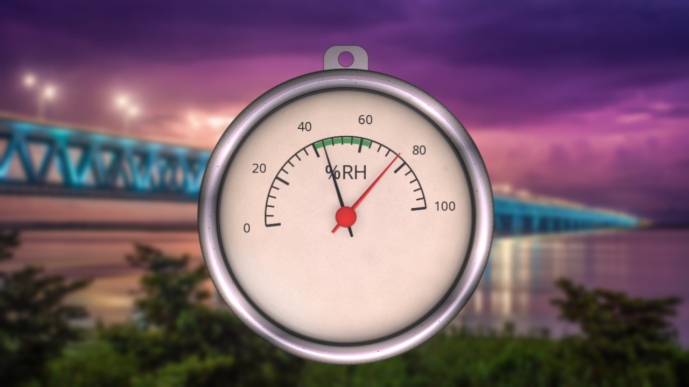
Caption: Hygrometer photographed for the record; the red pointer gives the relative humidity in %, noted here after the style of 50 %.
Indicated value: 76 %
